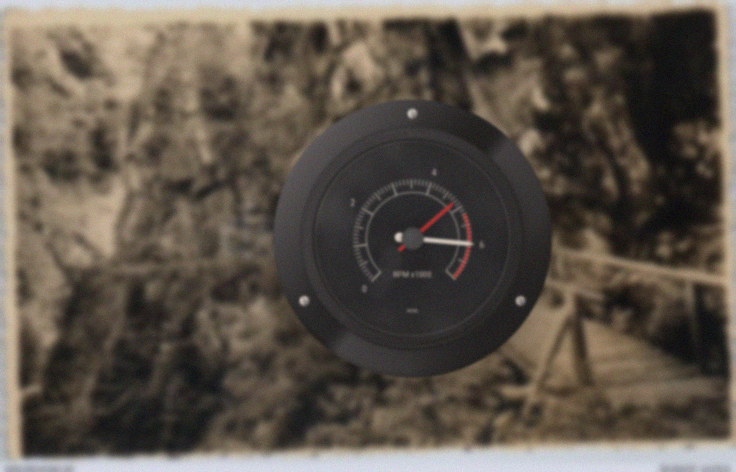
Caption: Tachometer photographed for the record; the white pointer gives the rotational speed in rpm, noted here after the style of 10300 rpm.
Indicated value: 6000 rpm
